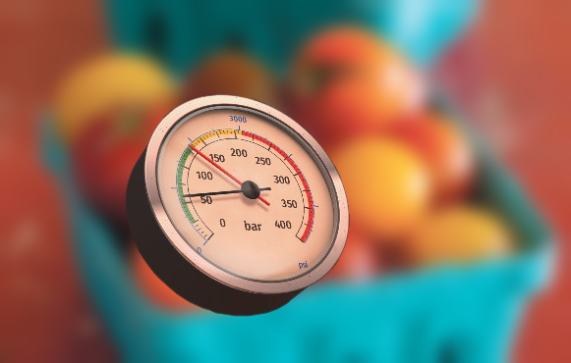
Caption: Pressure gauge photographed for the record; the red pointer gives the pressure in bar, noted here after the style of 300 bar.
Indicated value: 125 bar
